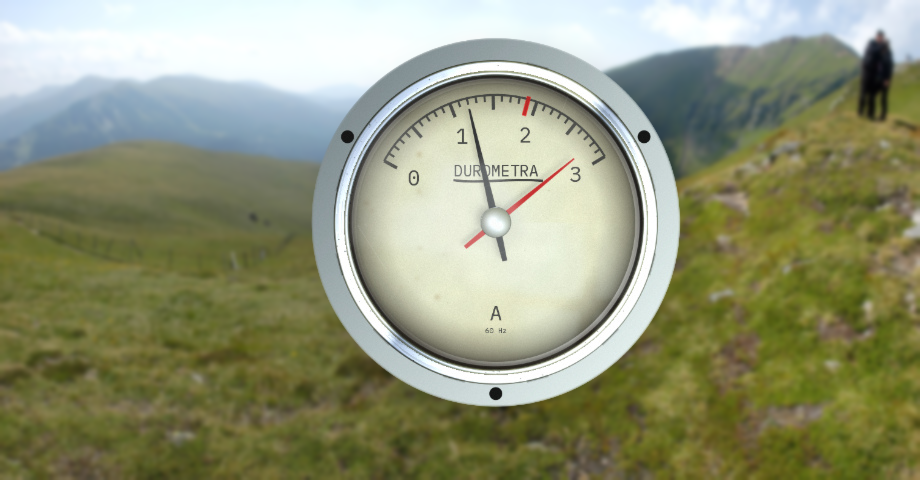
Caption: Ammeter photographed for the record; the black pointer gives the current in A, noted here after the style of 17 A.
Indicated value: 1.2 A
